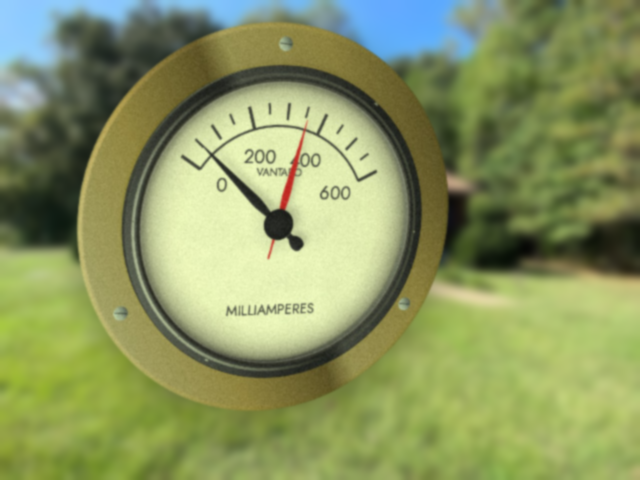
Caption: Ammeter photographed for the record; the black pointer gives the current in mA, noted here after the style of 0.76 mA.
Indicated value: 50 mA
